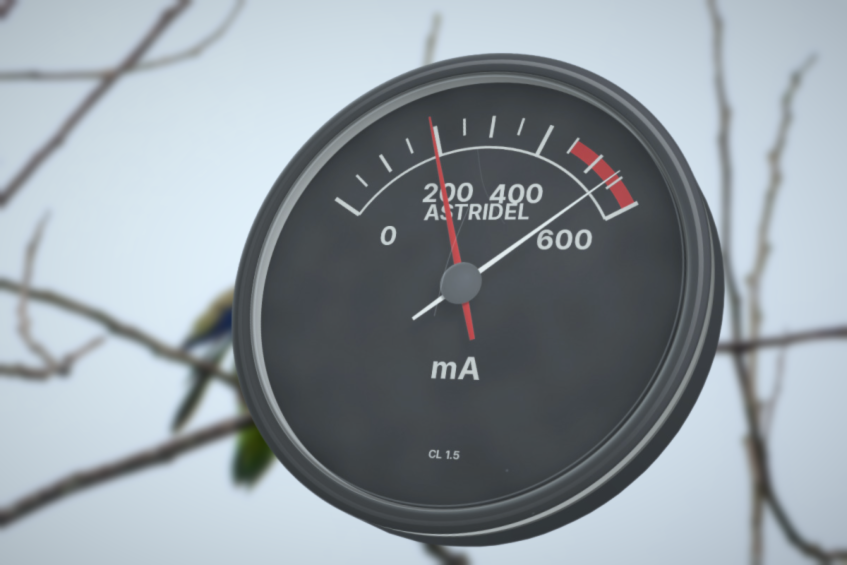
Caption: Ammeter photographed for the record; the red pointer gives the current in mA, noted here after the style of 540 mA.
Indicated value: 200 mA
